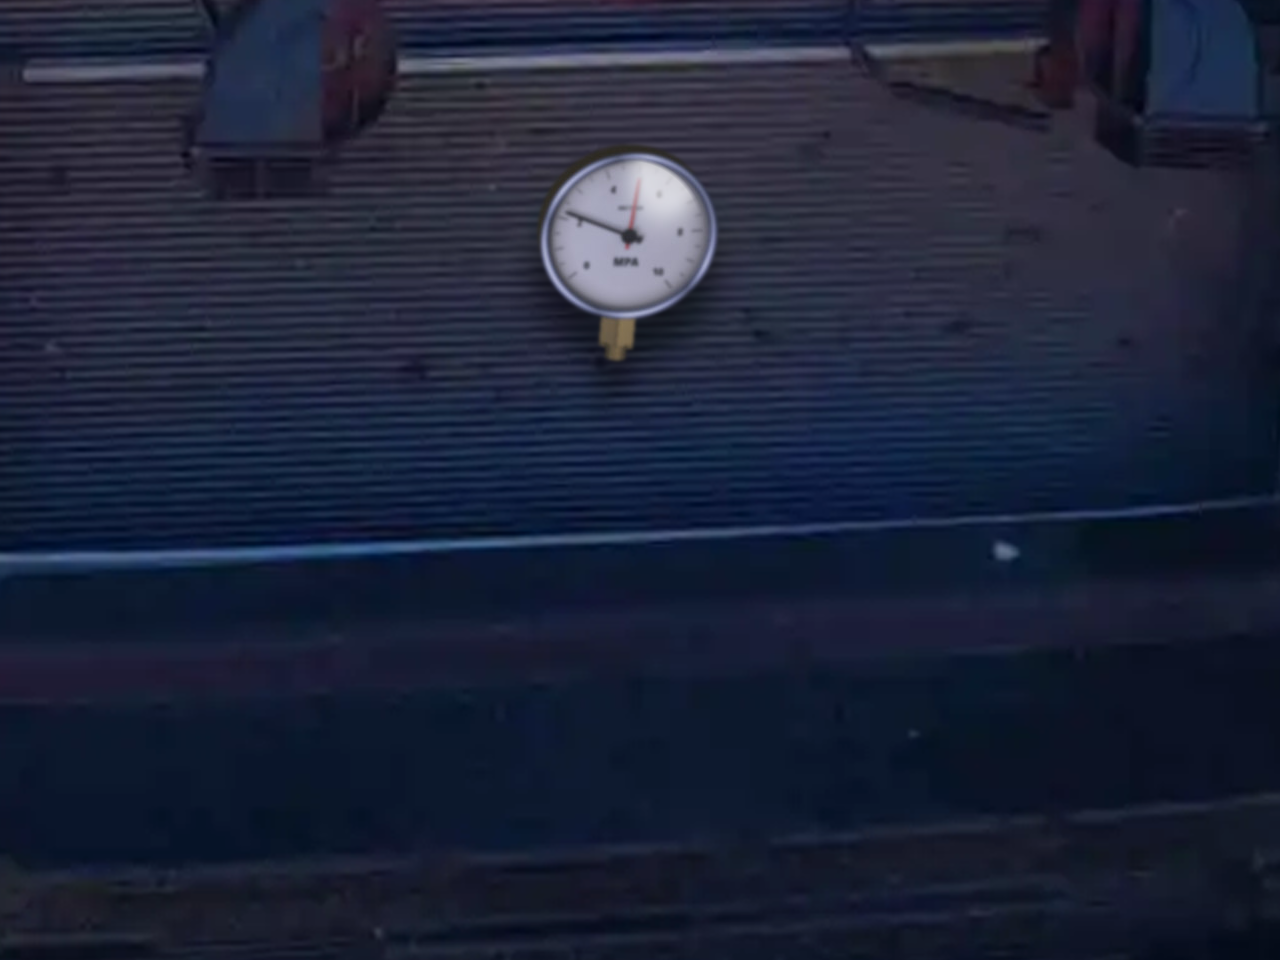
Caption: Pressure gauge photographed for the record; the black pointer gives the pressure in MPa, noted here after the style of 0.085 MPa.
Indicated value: 2.25 MPa
